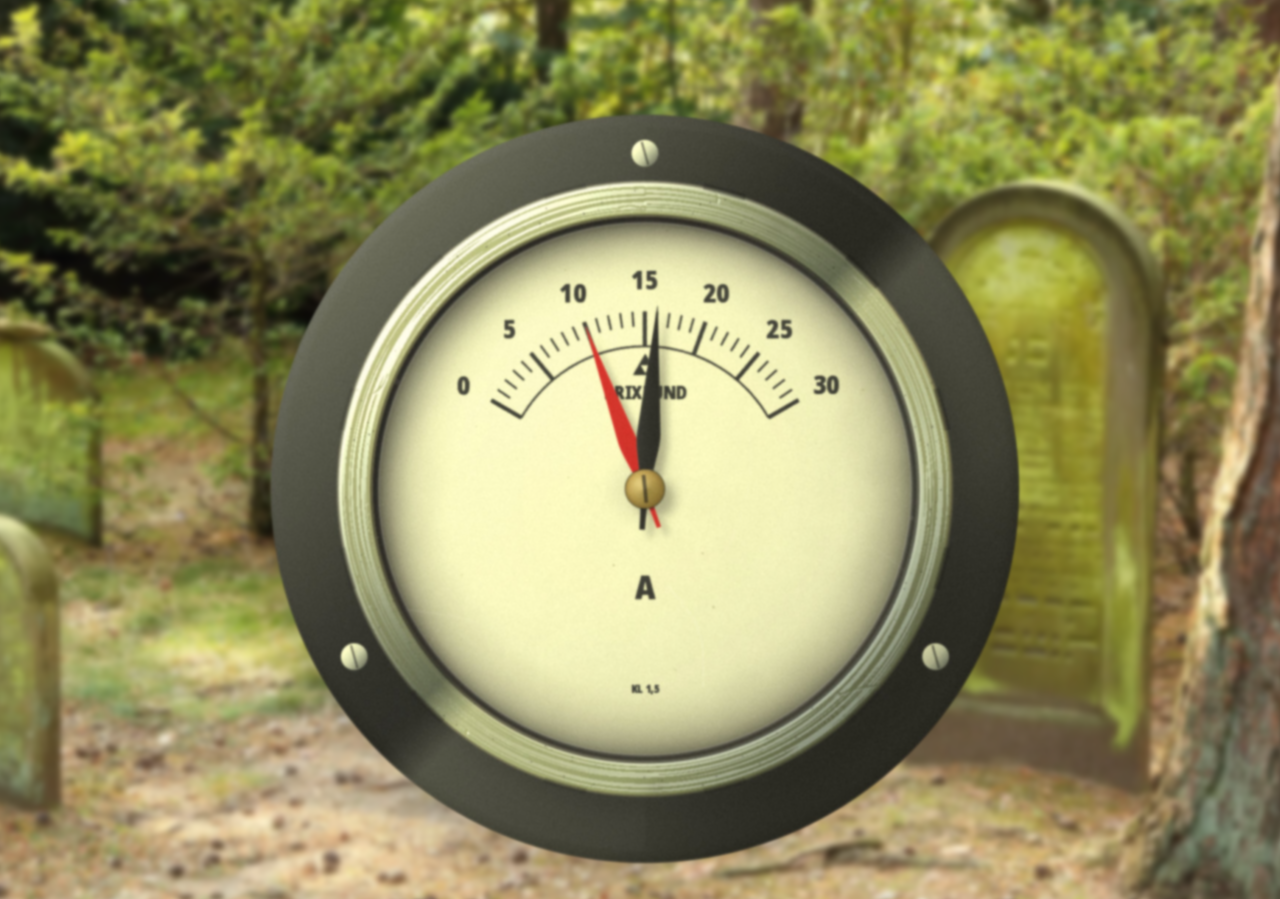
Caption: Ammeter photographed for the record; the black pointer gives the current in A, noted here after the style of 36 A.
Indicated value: 16 A
